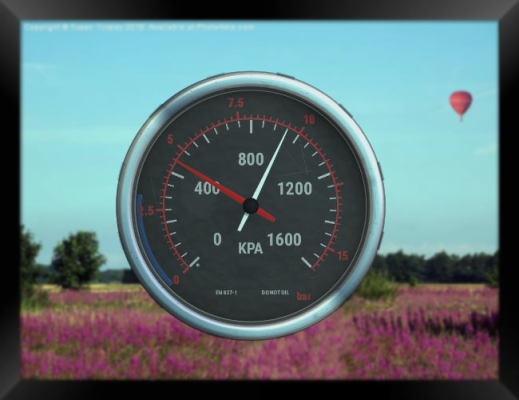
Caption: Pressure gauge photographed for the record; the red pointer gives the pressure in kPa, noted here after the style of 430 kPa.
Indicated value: 450 kPa
